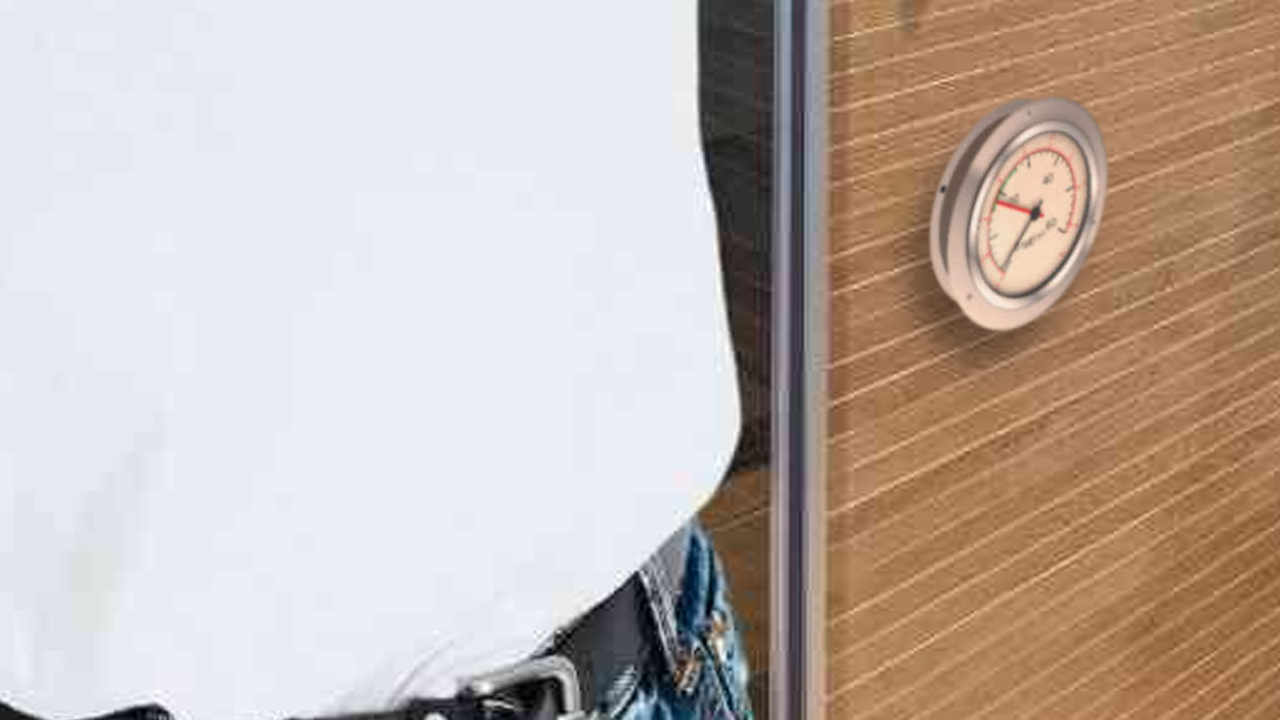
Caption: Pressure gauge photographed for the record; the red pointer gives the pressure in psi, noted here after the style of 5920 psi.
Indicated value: 18 psi
